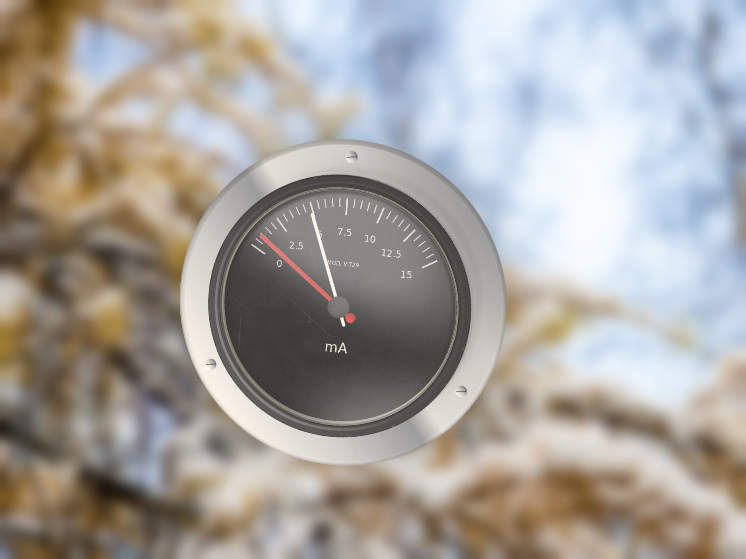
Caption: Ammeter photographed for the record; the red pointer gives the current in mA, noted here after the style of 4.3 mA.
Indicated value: 1 mA
